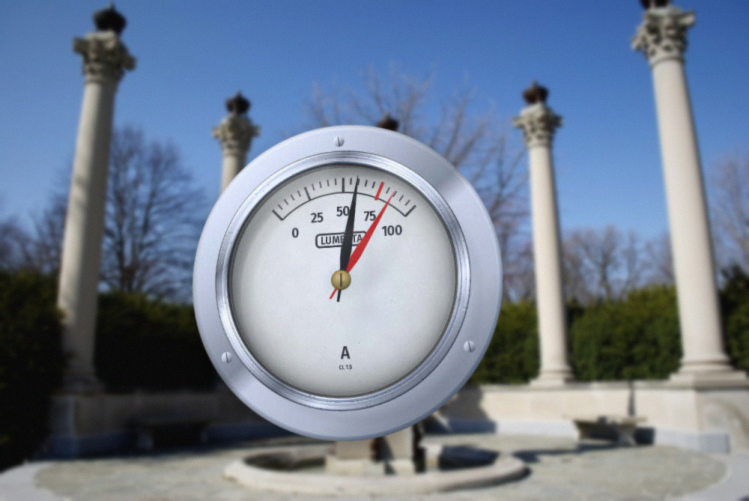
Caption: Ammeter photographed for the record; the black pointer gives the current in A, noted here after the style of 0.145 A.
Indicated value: 60 A
